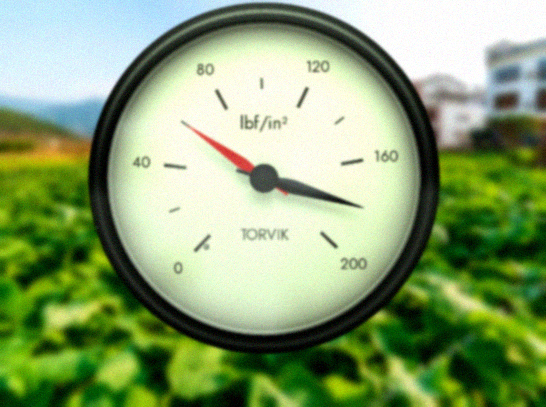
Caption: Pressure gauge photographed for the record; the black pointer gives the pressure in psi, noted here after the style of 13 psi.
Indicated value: 180 psi
